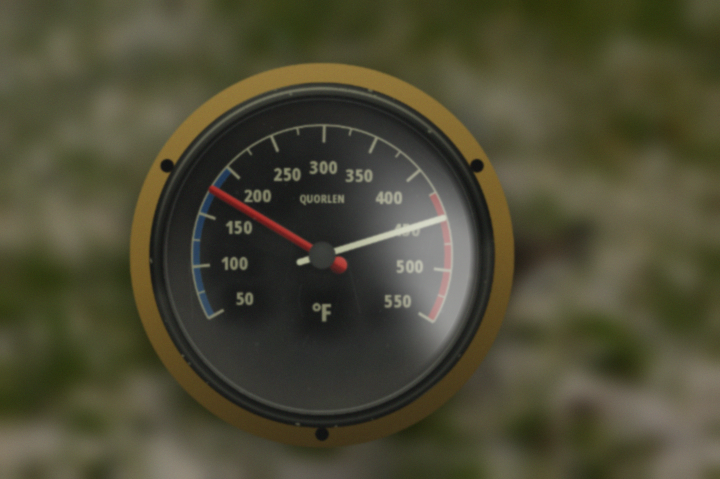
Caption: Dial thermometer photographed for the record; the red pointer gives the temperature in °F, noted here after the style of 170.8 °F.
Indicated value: 175 °F
